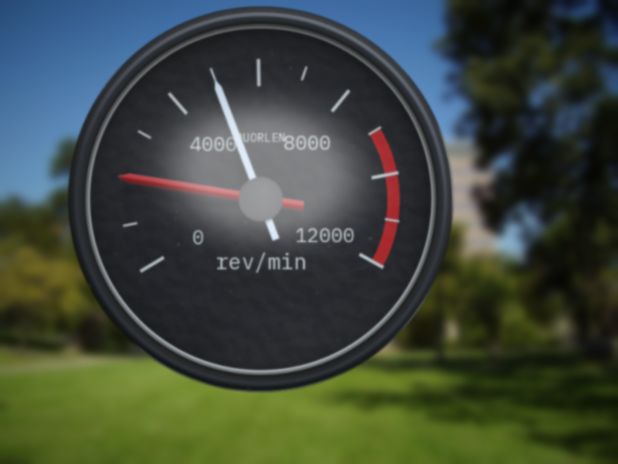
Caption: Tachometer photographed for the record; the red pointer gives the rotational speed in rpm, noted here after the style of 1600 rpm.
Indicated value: 2000 rpm
